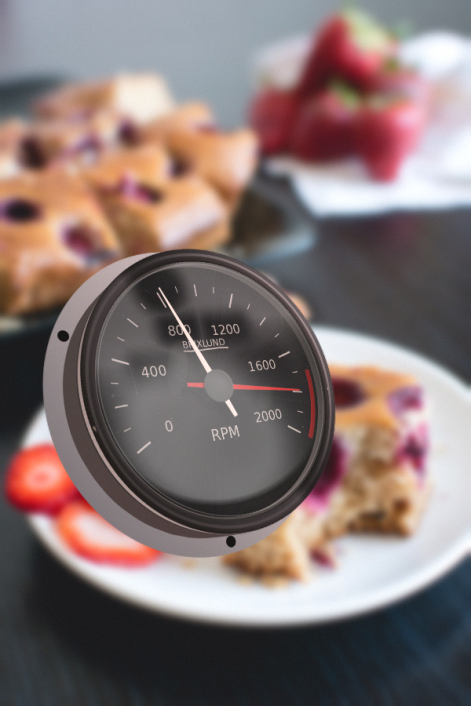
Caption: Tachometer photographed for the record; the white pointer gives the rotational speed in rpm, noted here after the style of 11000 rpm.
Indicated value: 800 rpm
